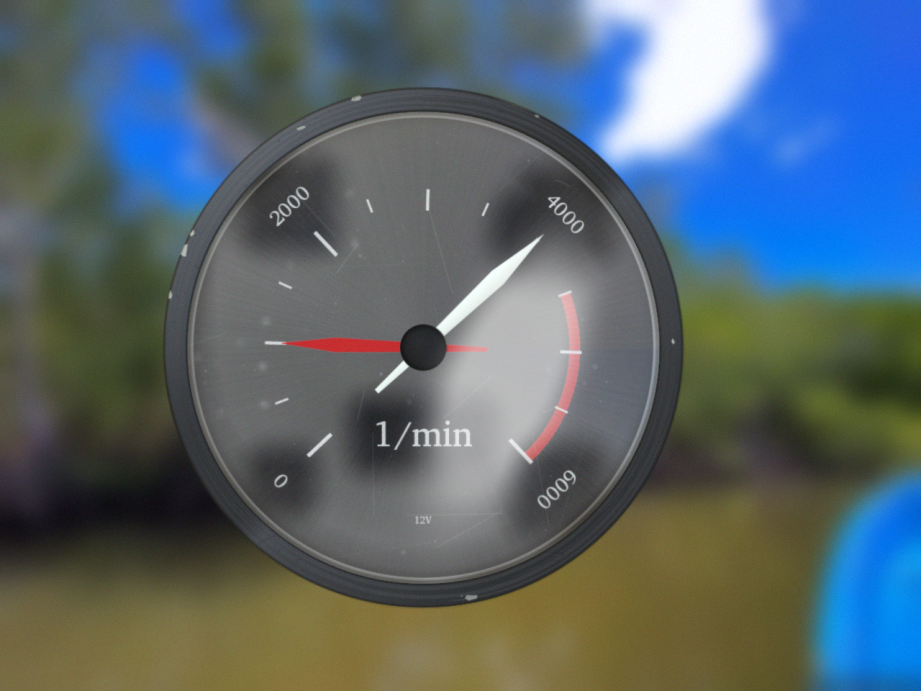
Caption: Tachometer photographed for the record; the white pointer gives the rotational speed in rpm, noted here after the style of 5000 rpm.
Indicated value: 4000 rpm
